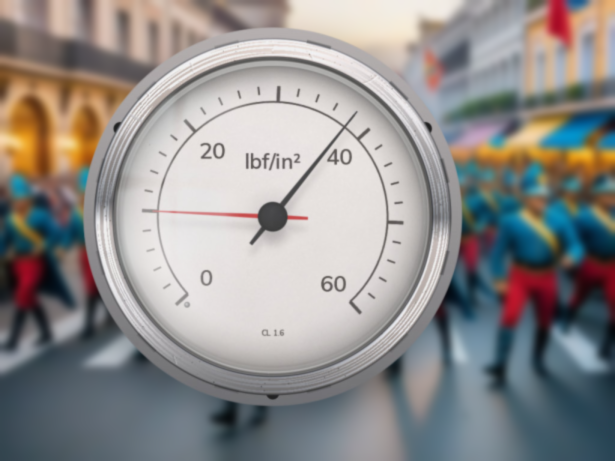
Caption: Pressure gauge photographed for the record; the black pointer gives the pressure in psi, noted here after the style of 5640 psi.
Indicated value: 38 psi
